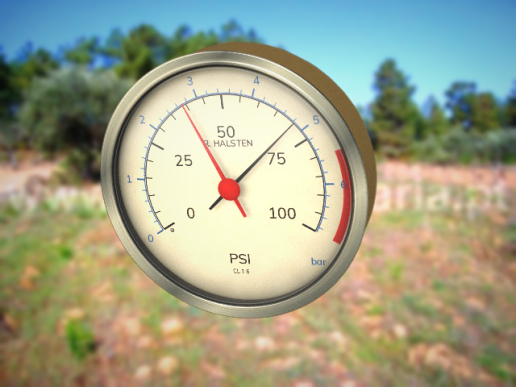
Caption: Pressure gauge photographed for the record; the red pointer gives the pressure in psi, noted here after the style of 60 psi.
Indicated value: 40 psi
